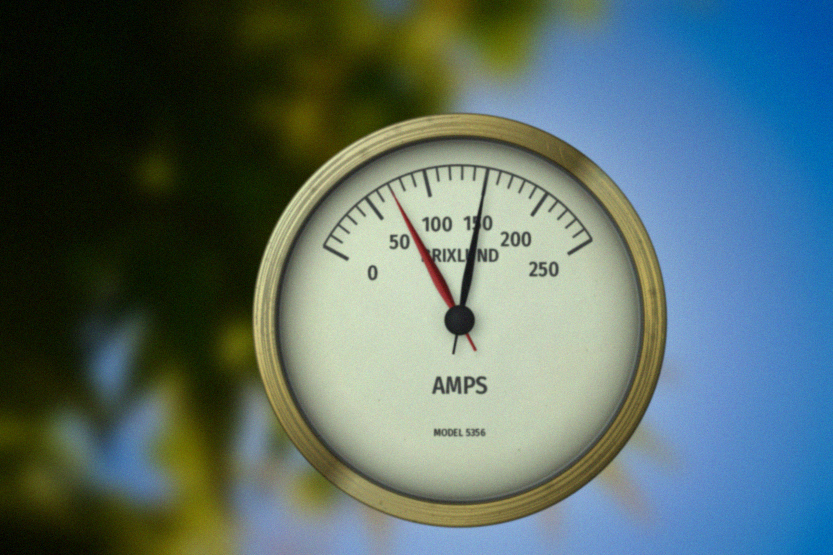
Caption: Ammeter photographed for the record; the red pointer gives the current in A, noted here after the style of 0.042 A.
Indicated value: 70 A
